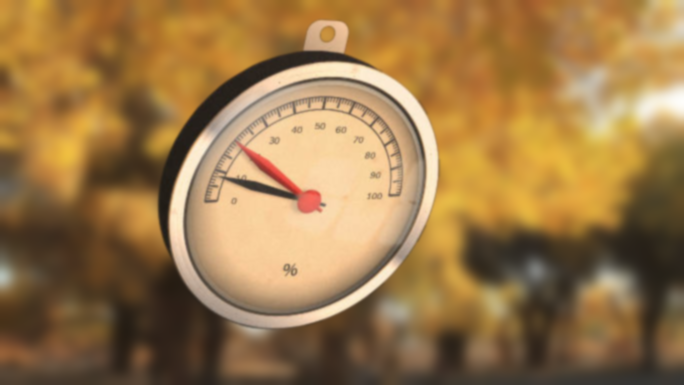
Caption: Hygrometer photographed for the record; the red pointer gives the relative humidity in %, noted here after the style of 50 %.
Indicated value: 20 %
